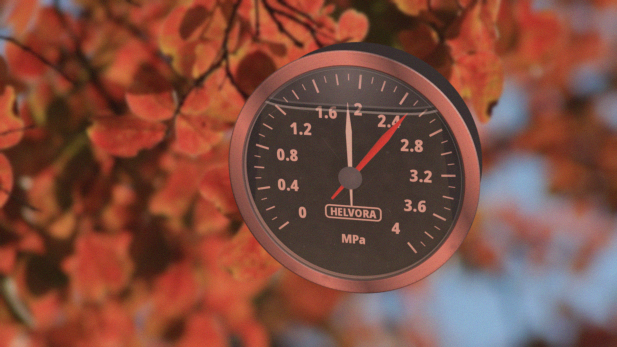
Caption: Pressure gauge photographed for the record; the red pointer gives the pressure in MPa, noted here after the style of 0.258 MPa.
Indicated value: 2.5 MPa
